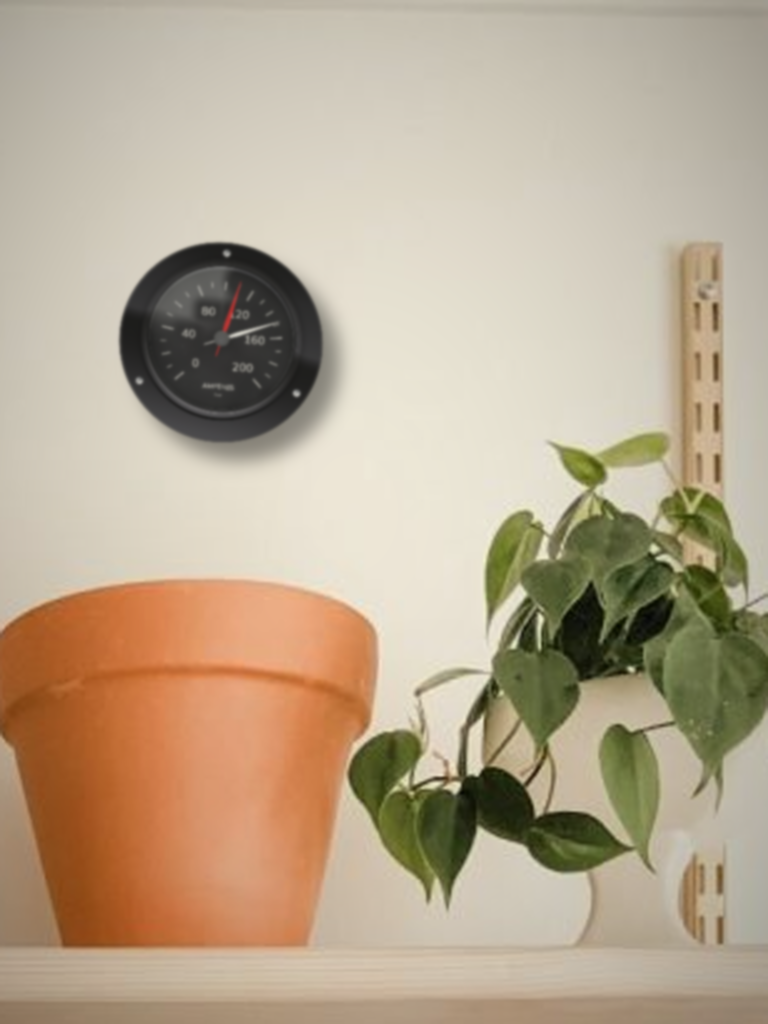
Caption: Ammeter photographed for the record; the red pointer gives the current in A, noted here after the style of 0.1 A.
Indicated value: 110 A
